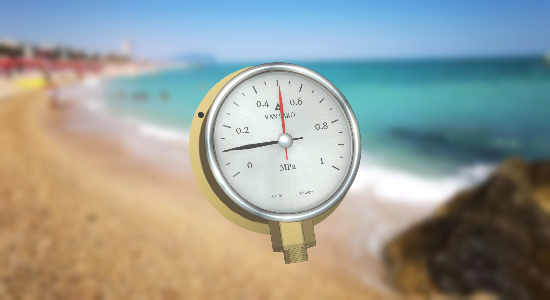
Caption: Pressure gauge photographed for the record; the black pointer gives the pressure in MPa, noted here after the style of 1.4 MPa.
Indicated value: 0.1 MPa
